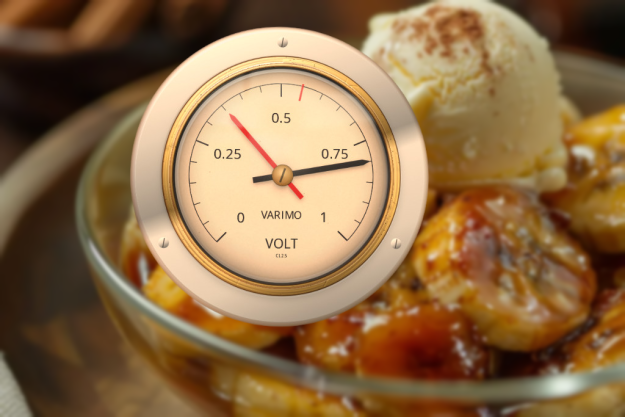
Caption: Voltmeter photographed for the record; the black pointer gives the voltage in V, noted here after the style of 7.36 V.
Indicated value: 0.8 V
